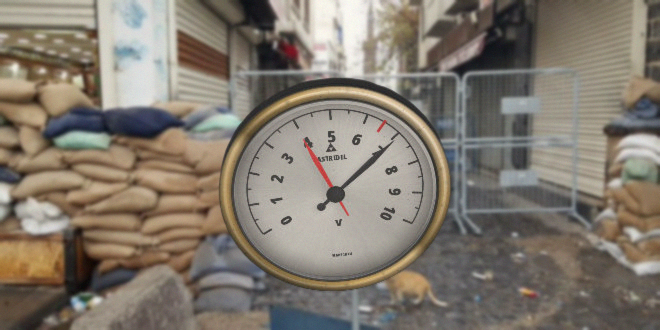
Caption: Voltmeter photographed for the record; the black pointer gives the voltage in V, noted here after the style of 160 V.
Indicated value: 7 V
